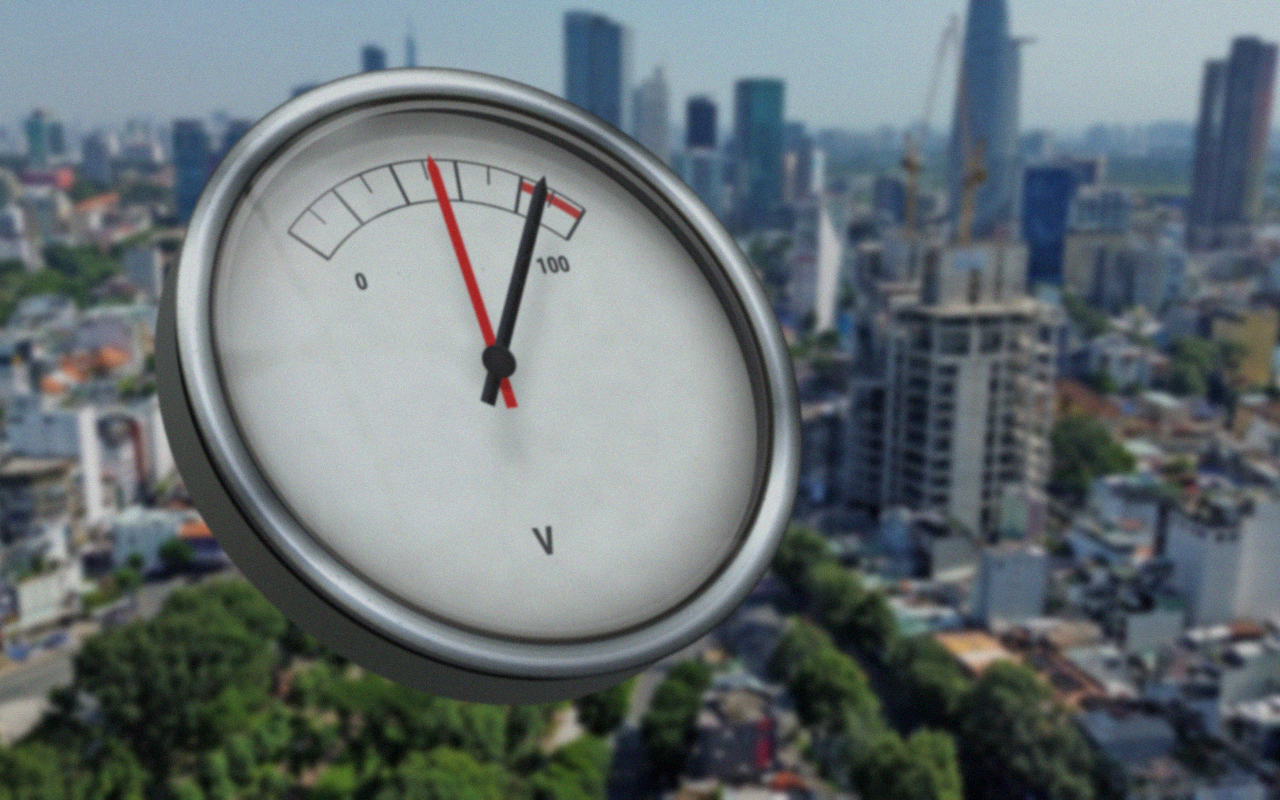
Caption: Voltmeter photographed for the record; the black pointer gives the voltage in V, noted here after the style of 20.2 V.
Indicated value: 85 V
